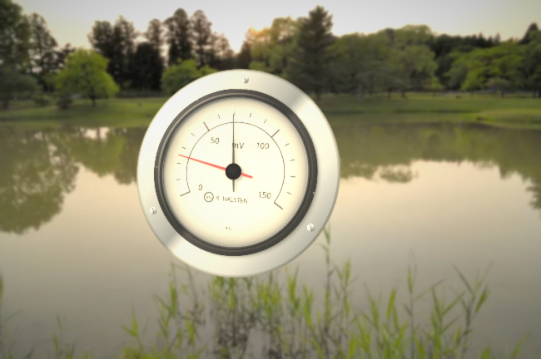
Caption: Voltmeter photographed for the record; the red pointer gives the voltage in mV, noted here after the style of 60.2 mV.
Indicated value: 25 mV
